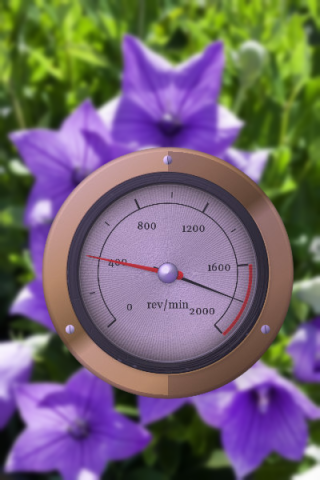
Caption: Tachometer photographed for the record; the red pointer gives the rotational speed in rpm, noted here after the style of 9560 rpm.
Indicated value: 400 rpm
